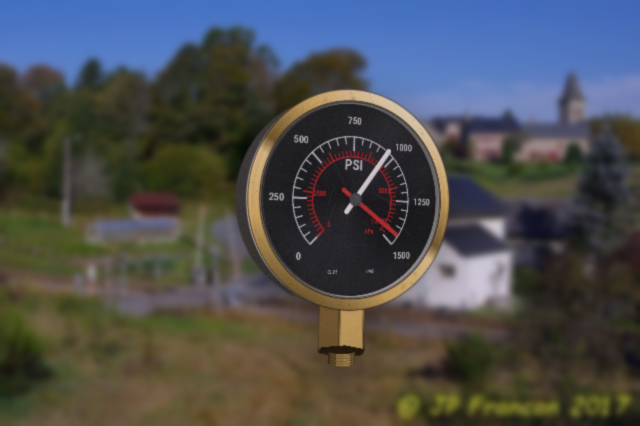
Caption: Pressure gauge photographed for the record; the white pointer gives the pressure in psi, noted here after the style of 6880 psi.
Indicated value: 950 psi
